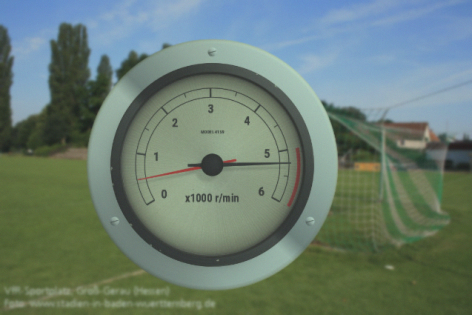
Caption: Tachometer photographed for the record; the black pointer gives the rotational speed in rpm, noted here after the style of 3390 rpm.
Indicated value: 5250 rpm
